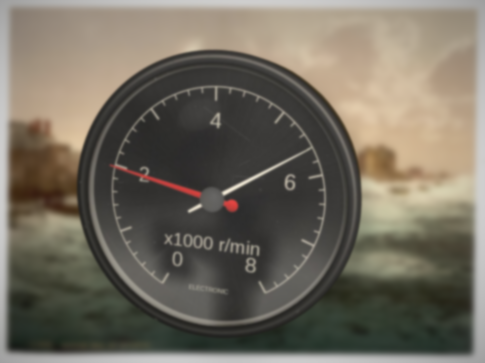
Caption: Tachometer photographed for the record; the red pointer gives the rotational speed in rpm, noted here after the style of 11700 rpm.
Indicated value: 2000 rpm
